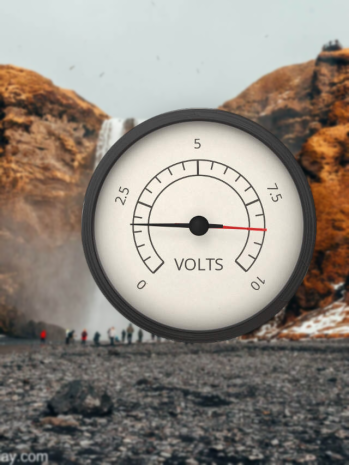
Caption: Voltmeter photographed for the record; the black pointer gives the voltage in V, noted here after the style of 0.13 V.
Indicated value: 1.75 V
